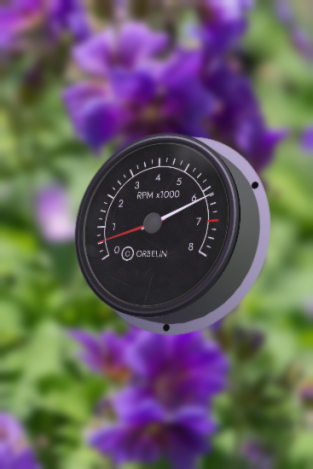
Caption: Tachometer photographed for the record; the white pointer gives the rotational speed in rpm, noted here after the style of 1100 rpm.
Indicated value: 6250 rpm
